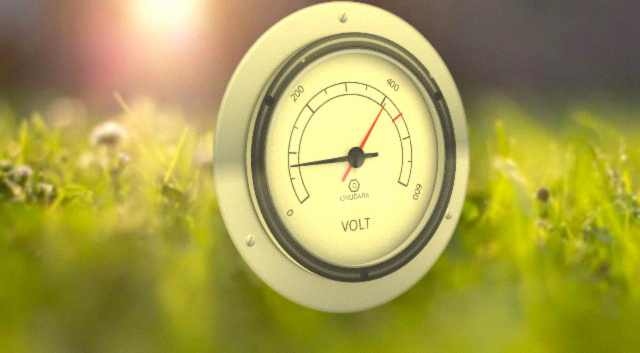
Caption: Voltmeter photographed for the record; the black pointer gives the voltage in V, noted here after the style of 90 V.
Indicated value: 75 V
